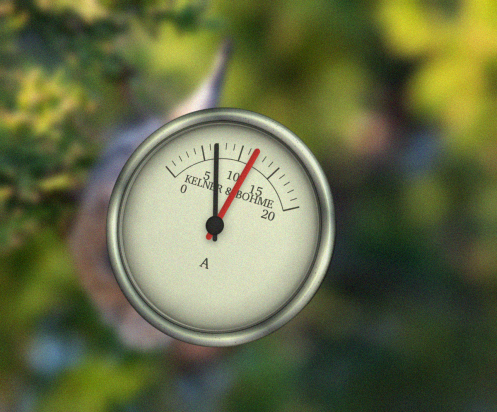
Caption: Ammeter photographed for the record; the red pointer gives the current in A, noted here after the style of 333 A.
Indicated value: 12 A
